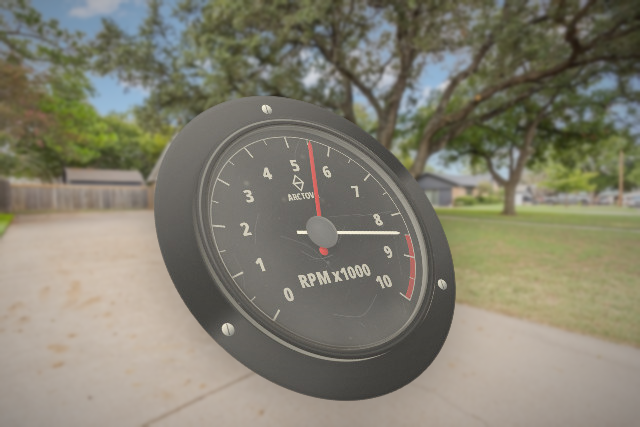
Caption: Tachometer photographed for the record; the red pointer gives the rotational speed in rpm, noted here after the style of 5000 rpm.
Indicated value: 5500 rpm
